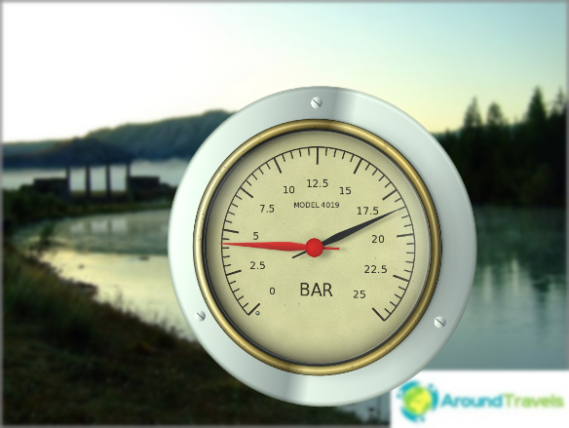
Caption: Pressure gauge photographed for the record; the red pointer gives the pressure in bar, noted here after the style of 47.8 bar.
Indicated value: 4.25 bar
